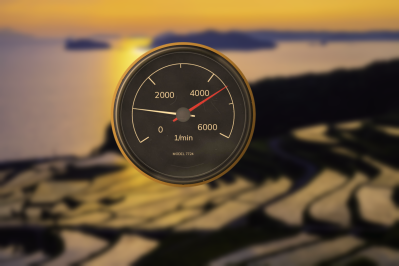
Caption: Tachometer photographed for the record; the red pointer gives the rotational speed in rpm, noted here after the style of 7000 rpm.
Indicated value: 4500 rpm
